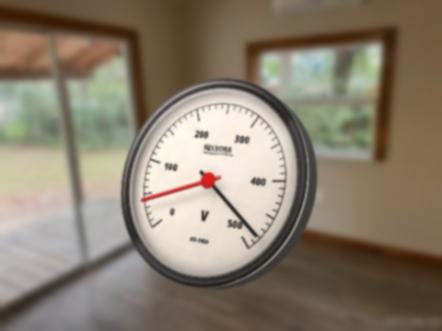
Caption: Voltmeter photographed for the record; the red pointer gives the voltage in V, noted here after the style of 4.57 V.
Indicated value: 40 V
